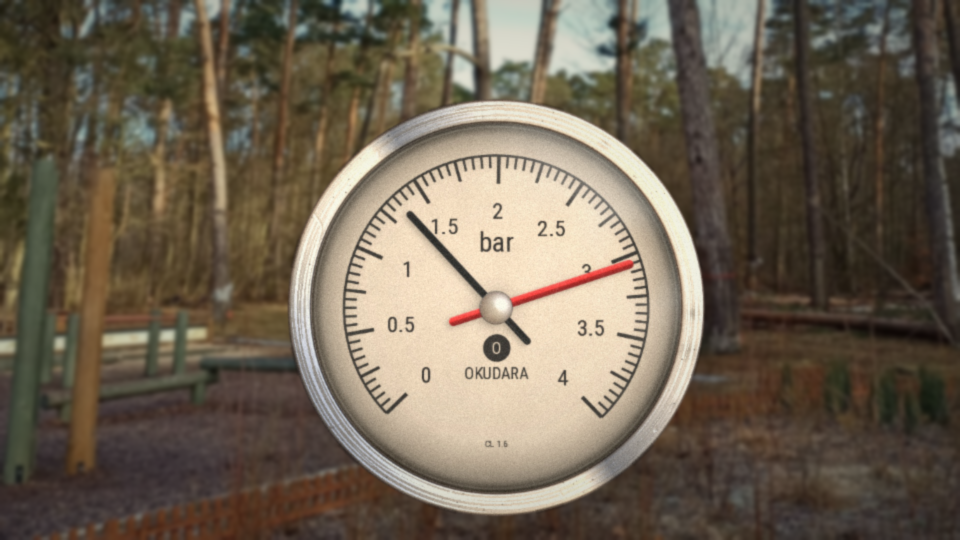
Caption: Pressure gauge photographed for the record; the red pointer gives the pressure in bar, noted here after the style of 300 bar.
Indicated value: 3.05 bar
